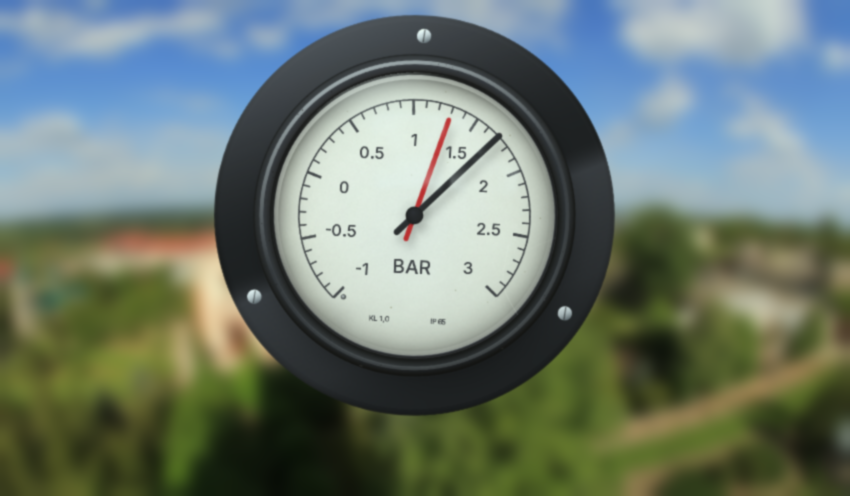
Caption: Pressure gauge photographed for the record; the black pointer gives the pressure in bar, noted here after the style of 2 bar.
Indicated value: 1.7 bar
